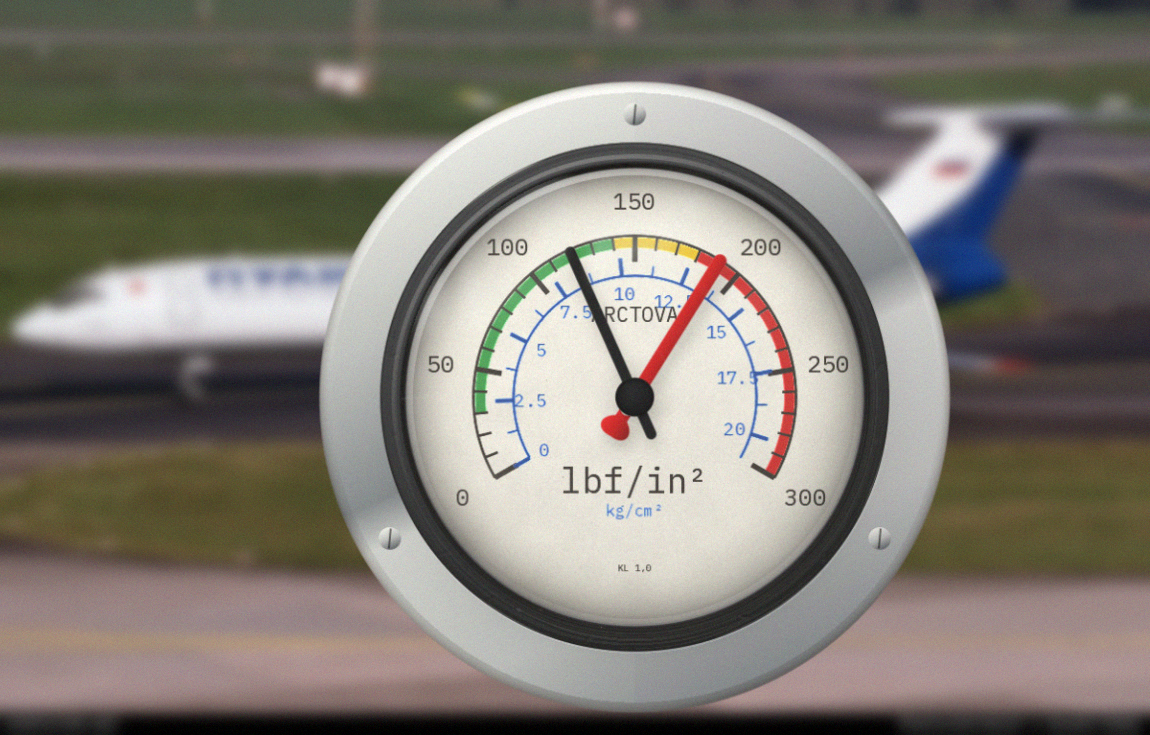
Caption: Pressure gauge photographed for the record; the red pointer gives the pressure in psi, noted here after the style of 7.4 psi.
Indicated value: 190 psi
